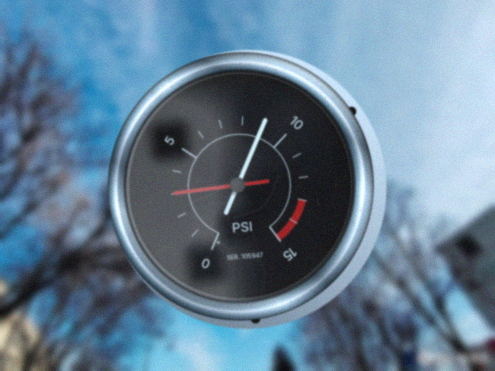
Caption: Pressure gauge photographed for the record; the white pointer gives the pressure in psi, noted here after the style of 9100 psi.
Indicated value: 9 psi
